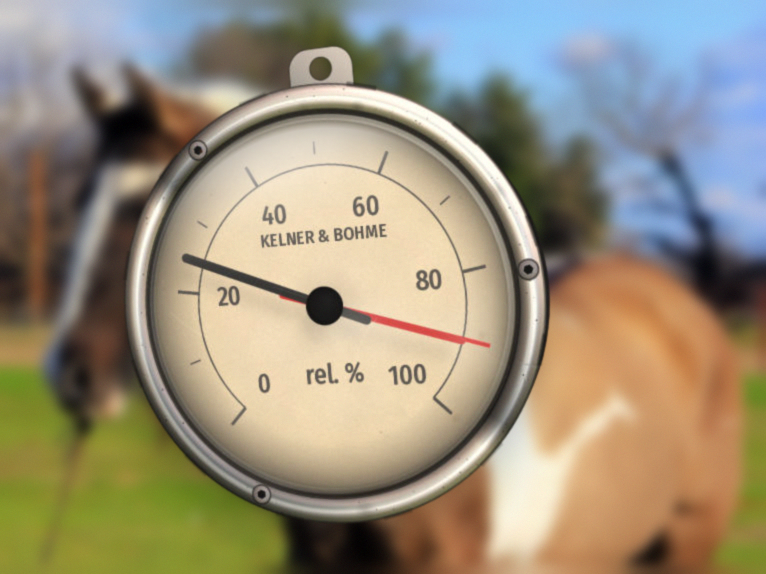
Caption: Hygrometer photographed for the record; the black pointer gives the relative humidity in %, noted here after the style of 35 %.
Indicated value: 25 %
